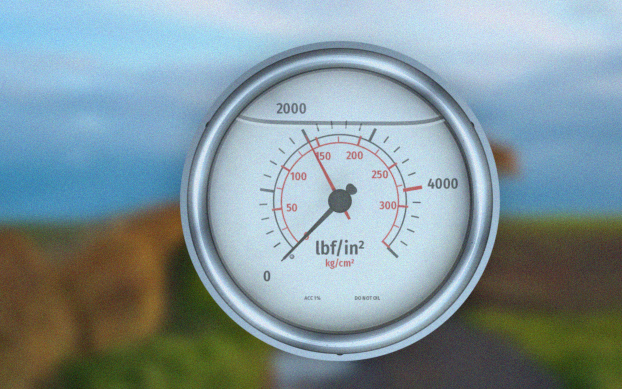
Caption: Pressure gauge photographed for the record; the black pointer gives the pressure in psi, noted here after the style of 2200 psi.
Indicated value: 0 psi
